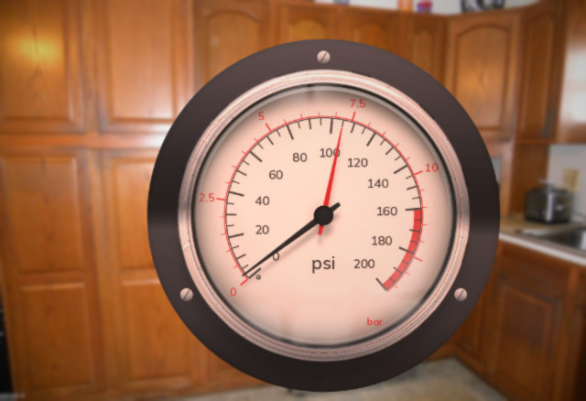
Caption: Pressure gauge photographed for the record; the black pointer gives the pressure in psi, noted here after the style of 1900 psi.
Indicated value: 2.5 psi
